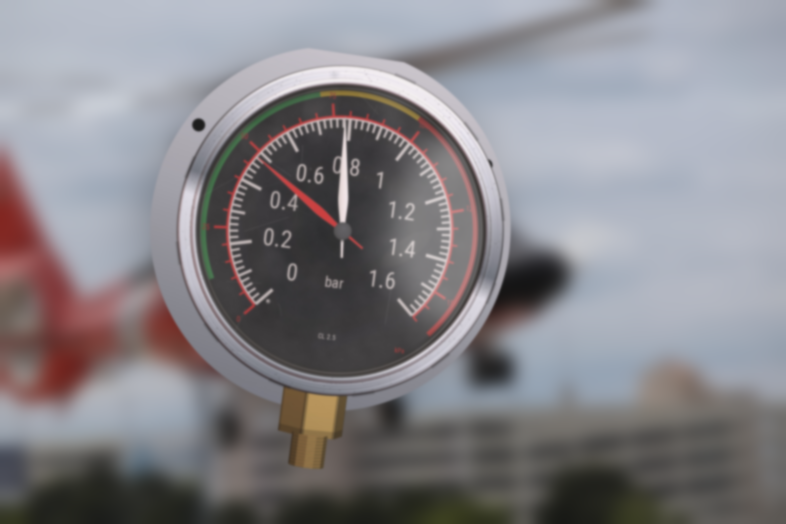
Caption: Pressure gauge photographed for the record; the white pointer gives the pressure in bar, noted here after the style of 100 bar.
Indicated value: 0.78 bar
